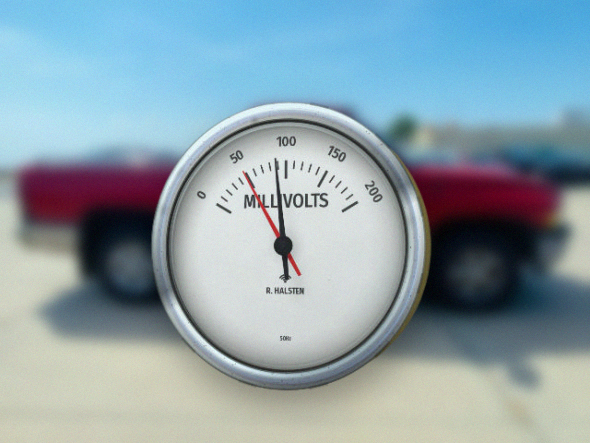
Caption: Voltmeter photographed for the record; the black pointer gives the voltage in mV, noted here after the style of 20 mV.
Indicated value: 90 mV
